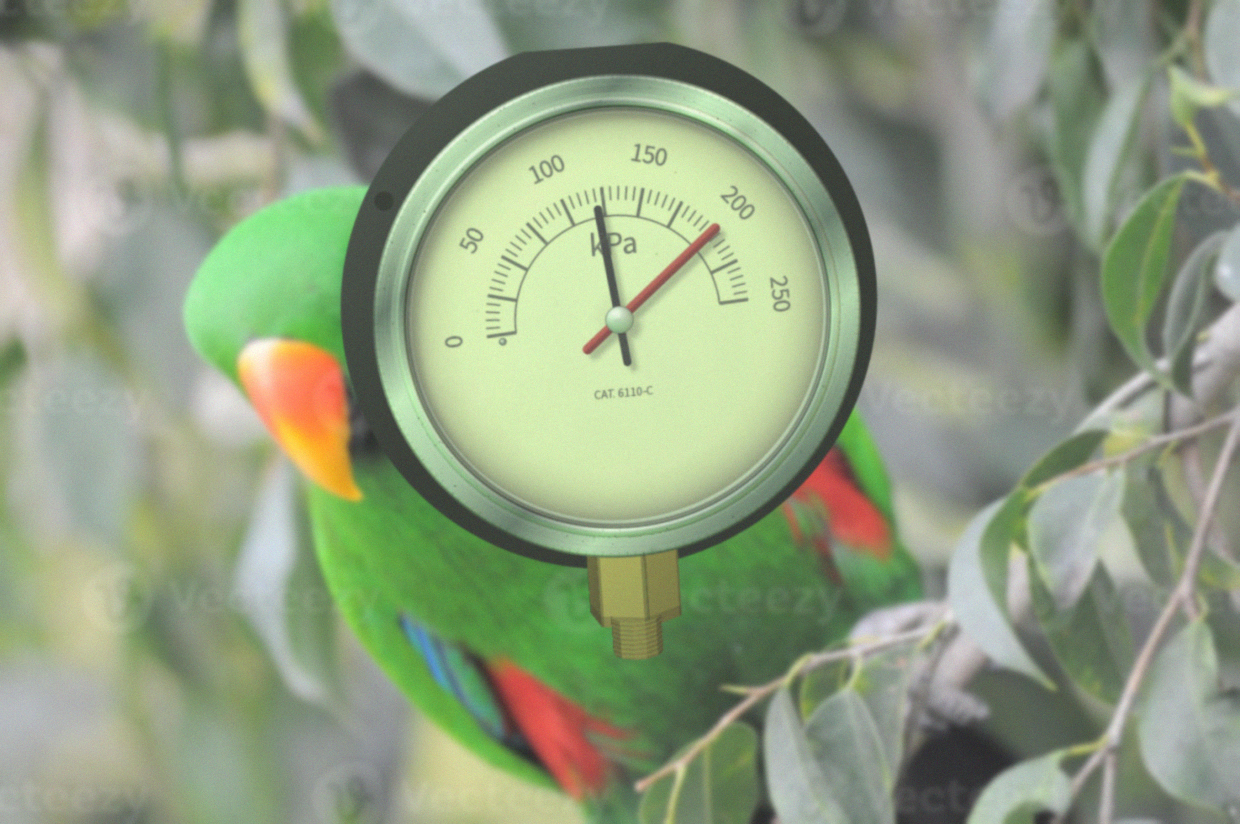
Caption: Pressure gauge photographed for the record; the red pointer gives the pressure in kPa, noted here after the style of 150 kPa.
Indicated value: 200 kPa
